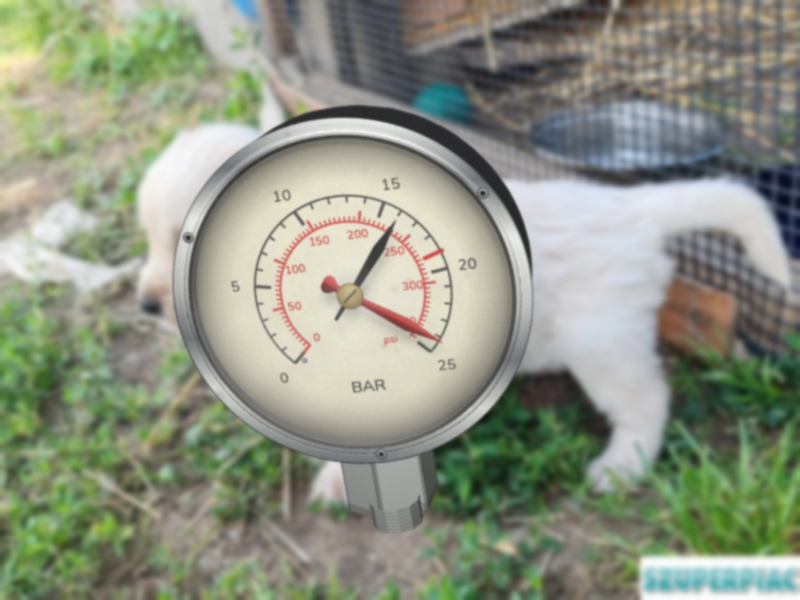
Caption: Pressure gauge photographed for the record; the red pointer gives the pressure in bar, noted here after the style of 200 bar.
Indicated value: 24 bar
